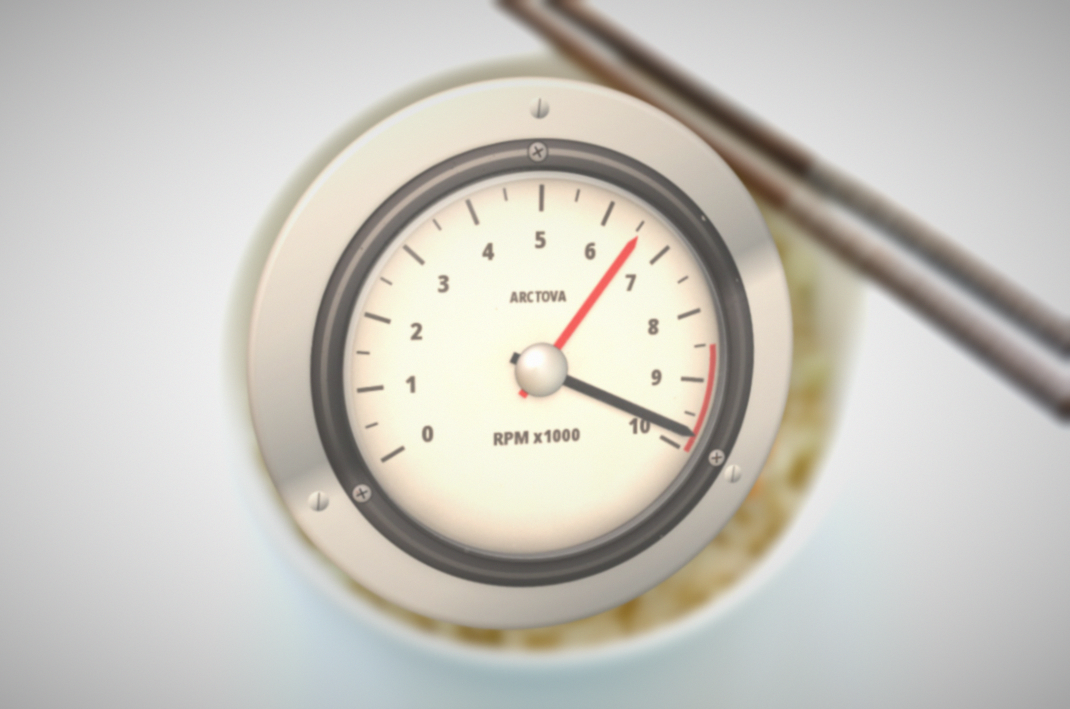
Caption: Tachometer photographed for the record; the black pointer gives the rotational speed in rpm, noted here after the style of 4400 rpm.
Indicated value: 9750 rpm
